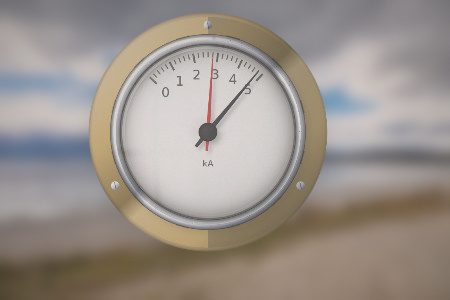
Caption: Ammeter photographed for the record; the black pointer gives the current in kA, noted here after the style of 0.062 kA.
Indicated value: 4.8 kA
